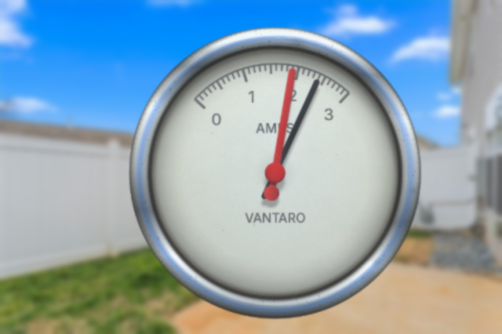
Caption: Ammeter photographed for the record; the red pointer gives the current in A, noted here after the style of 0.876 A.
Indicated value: 1.9 A
